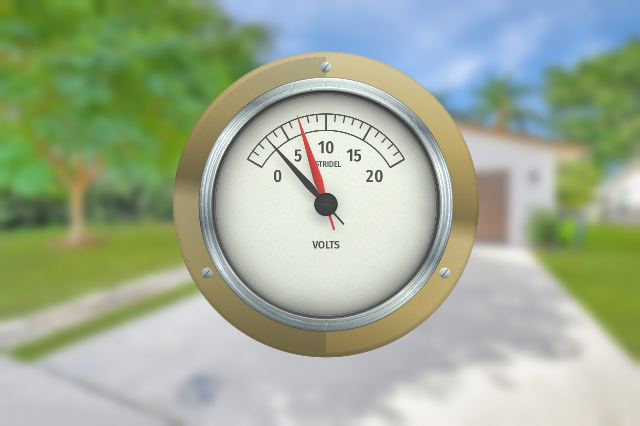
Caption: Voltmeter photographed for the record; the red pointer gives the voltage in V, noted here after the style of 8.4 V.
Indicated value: 7 V
